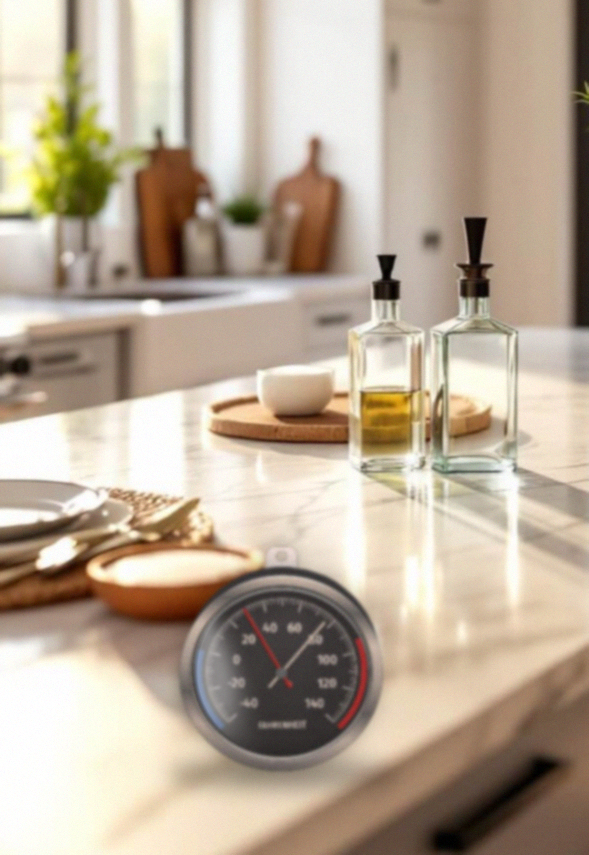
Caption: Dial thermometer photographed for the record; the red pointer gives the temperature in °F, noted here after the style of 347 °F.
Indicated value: 30 °F
